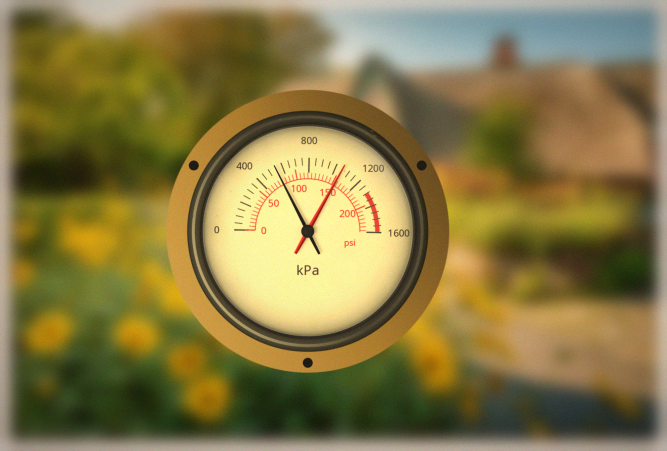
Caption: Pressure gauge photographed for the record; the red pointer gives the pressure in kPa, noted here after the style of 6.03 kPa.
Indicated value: 1050 kPa
